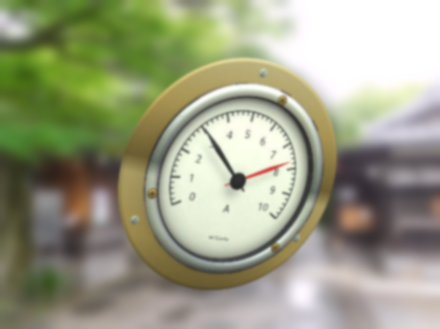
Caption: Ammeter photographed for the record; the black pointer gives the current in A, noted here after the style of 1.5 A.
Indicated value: 3 A
